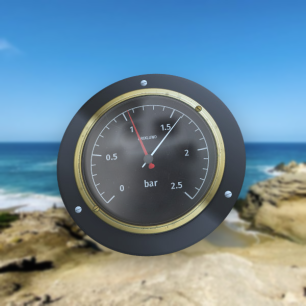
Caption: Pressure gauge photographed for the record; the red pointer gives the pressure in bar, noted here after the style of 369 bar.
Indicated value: 1.05 bar
